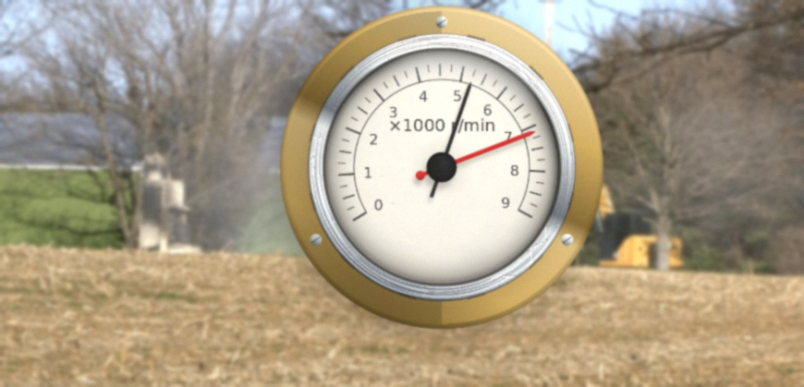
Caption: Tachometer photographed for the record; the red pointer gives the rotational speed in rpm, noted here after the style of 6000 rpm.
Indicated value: 7125 rpm
